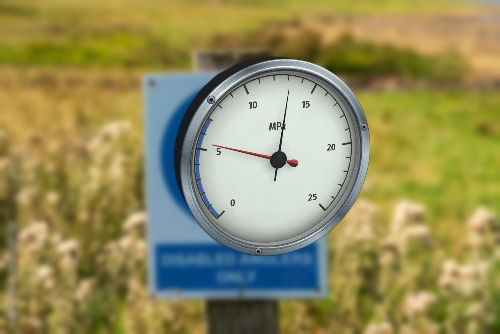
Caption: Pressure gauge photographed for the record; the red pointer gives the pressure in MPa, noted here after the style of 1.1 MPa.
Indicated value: 5.5 MPa
